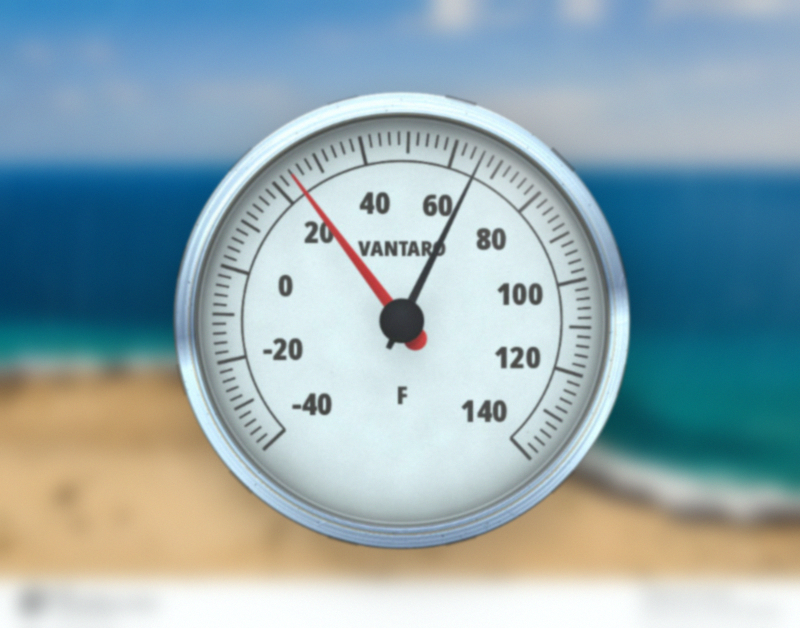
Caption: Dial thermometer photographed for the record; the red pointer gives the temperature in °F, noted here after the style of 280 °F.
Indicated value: 24 °F
